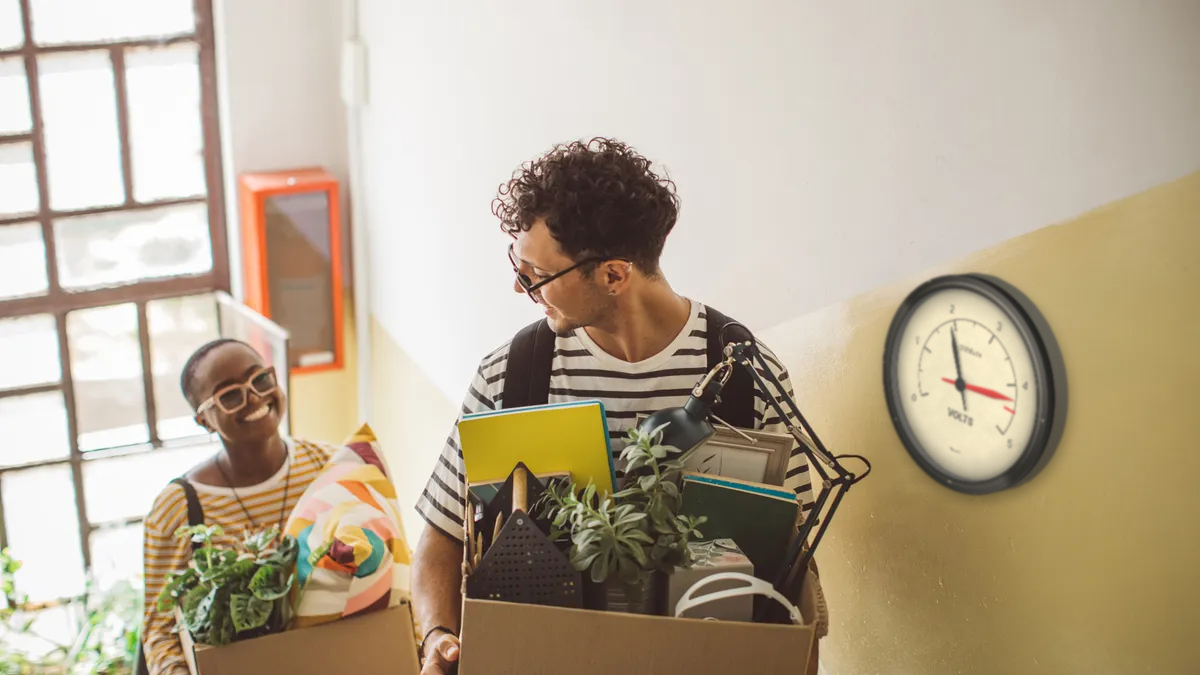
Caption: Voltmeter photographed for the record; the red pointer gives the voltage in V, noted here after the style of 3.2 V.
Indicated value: 4.25 V
